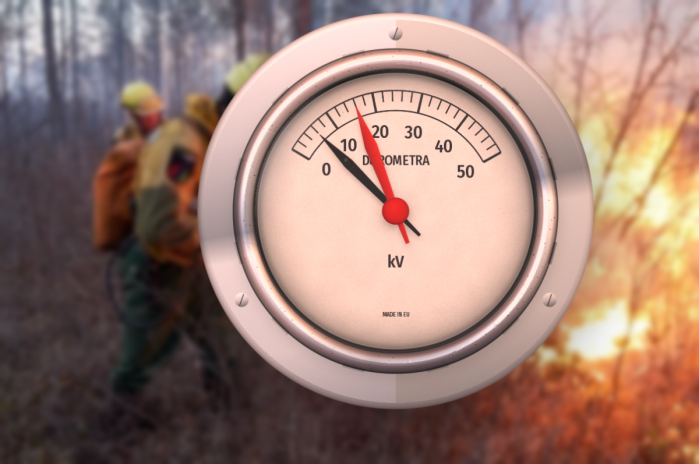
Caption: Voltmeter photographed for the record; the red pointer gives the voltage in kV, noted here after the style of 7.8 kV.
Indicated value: 16 kV
